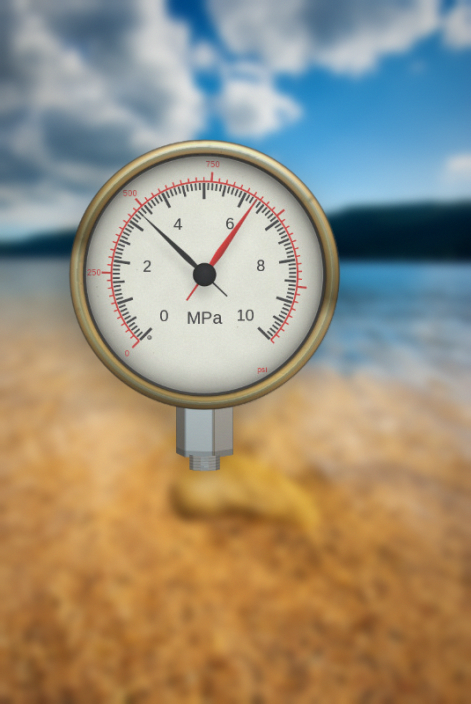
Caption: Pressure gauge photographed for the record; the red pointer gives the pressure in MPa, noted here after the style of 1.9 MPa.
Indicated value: 6.3 MPa
